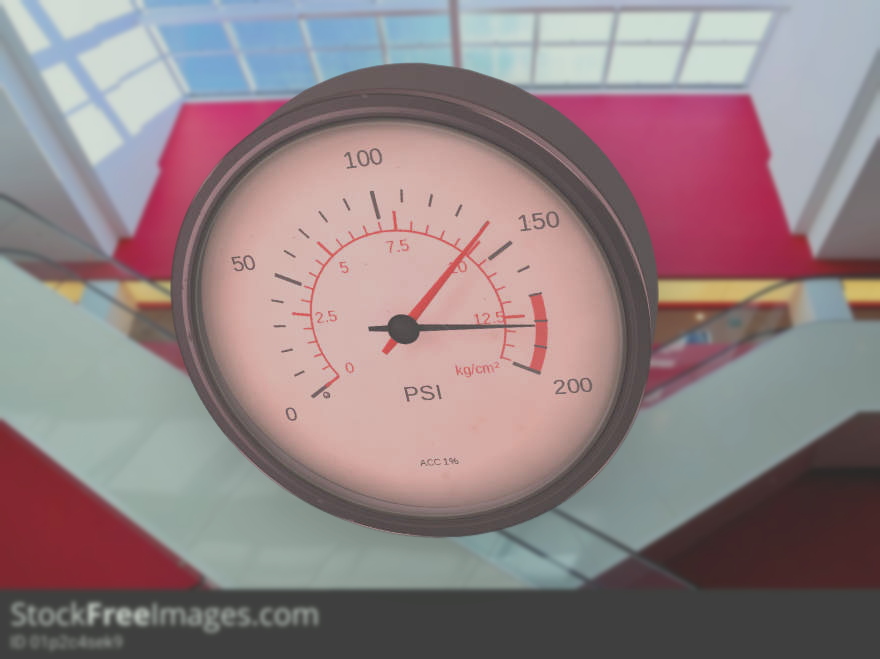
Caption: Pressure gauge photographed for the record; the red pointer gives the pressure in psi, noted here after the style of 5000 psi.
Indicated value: 140 psi
